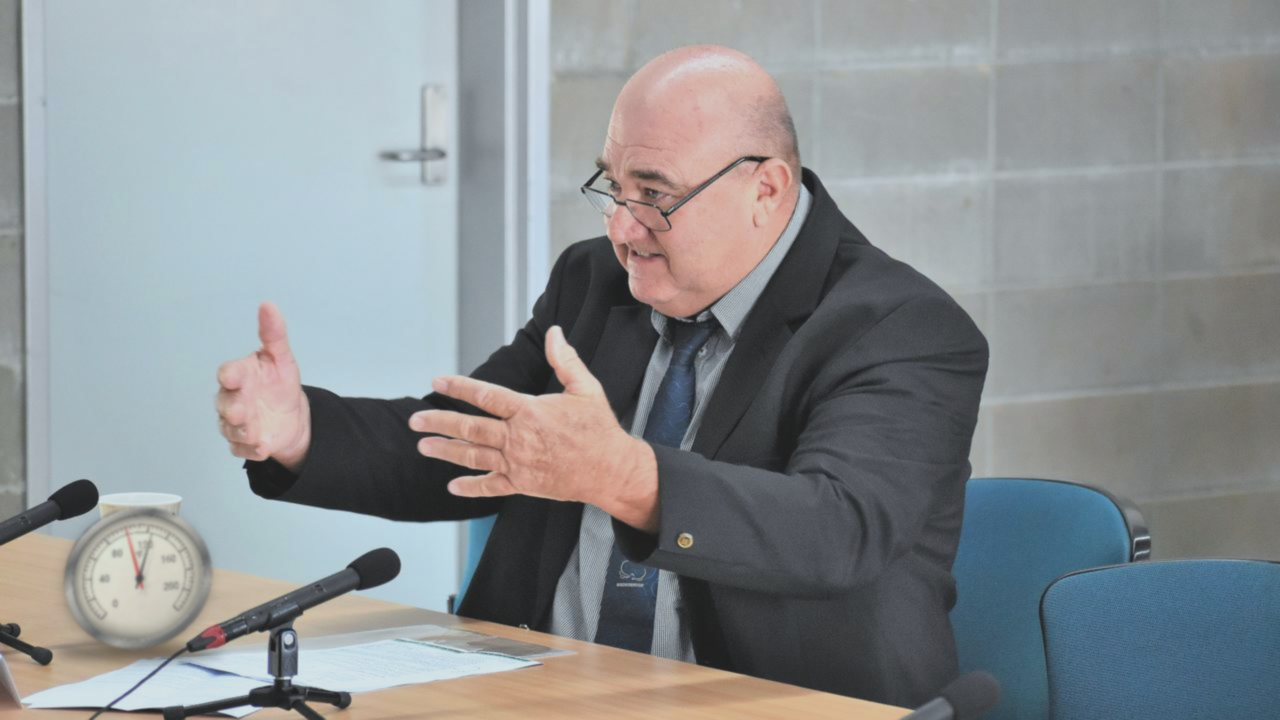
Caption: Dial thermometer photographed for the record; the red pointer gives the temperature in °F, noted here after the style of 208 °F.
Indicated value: 100 °F
